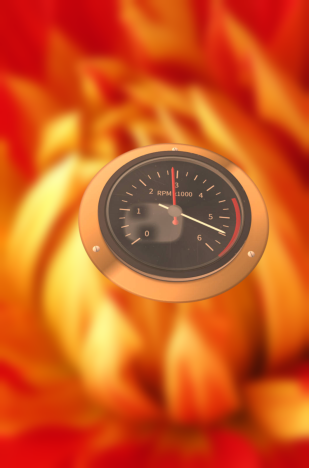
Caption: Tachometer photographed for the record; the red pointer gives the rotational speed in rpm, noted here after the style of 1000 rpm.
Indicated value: 2875 rpm
